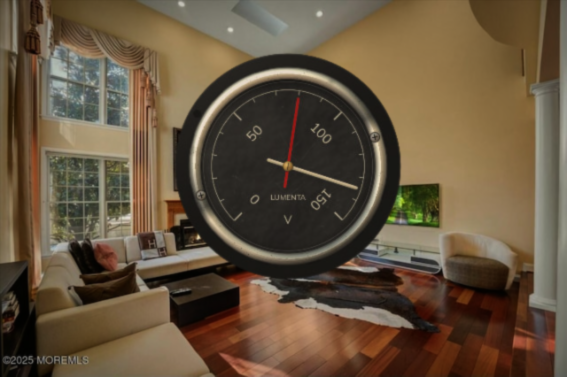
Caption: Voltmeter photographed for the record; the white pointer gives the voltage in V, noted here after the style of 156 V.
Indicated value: 135 V
